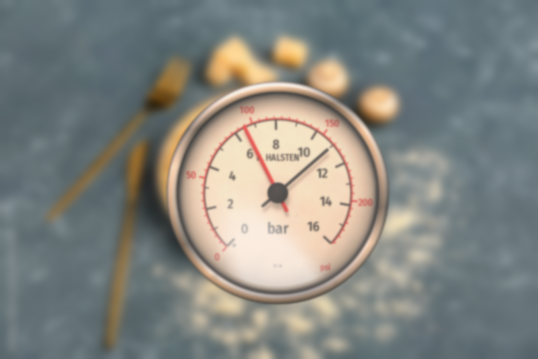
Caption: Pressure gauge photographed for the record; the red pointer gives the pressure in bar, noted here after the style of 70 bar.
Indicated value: 6.5 bar
